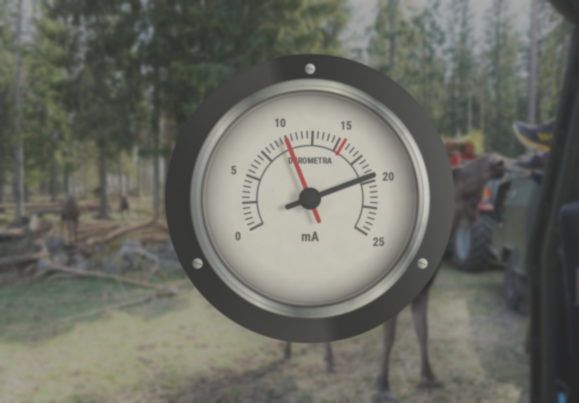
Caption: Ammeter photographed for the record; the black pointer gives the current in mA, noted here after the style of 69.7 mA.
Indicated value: 19.5 mA
